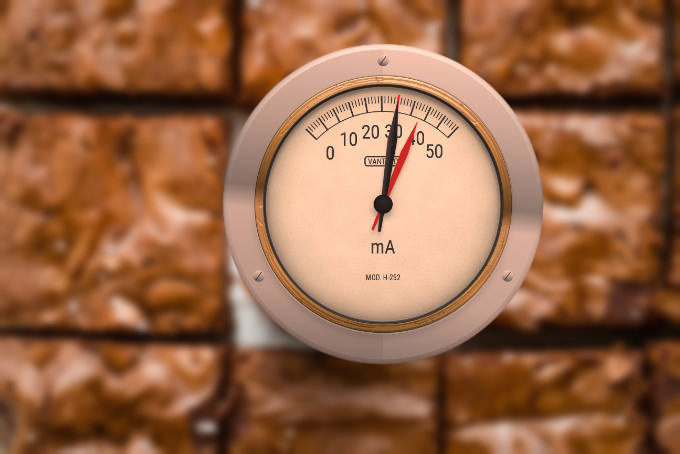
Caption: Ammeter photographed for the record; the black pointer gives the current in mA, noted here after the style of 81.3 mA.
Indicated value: 30 mA
